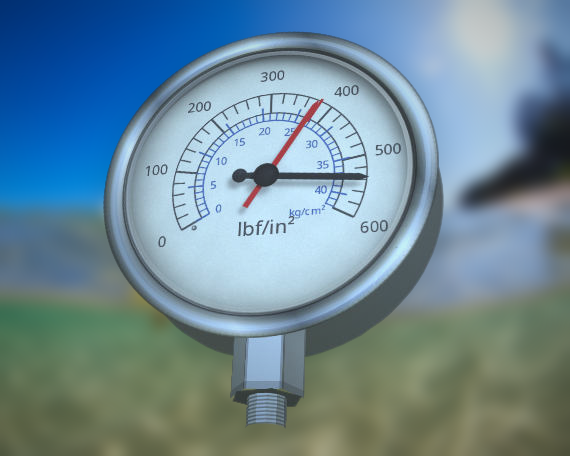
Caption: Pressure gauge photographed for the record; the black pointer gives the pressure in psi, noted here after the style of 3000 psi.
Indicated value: 540 psi
